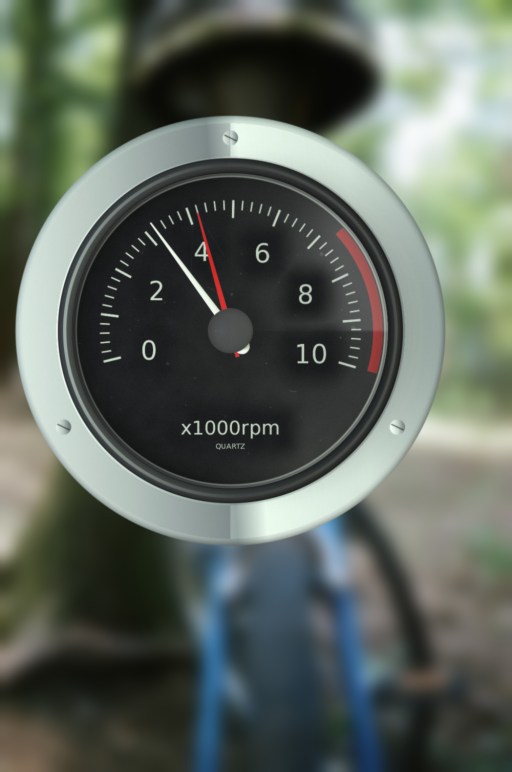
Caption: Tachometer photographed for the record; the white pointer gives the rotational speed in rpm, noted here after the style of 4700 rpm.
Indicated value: 3200 rpm
